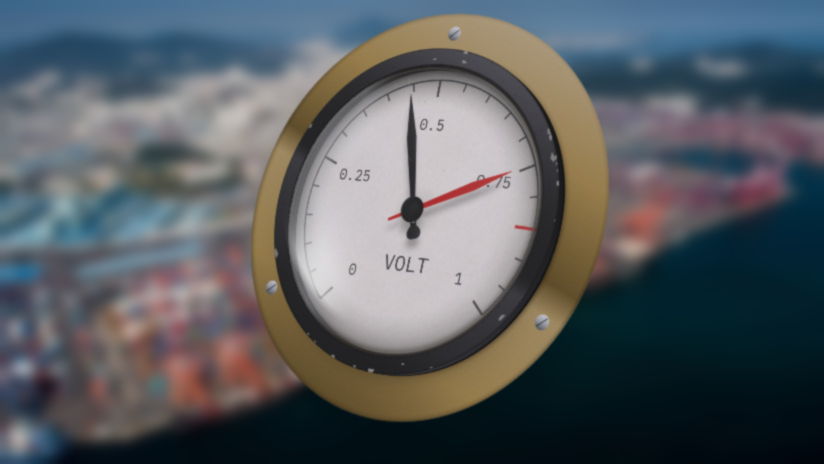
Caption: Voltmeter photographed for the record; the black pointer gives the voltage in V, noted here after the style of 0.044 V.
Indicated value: 0.45 V
